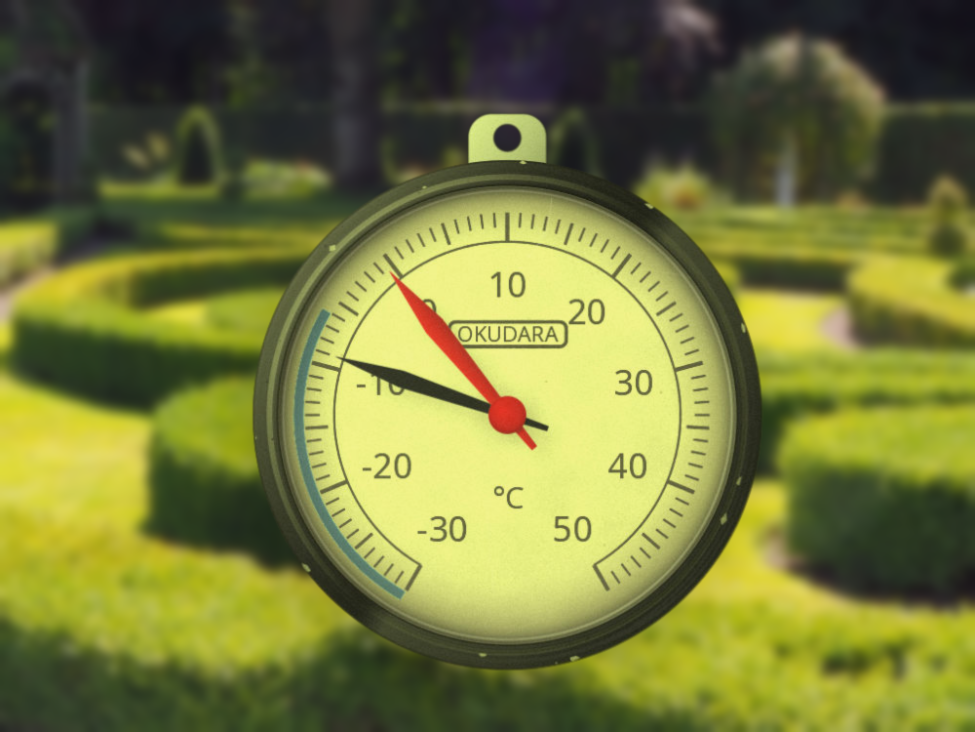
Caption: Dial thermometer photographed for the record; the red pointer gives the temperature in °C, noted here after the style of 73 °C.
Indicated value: -0.5 °C
